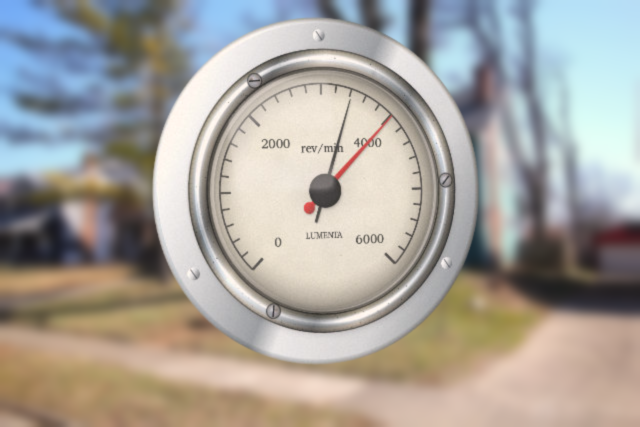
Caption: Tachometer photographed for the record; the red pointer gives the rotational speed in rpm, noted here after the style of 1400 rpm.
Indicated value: 4000 rpm
